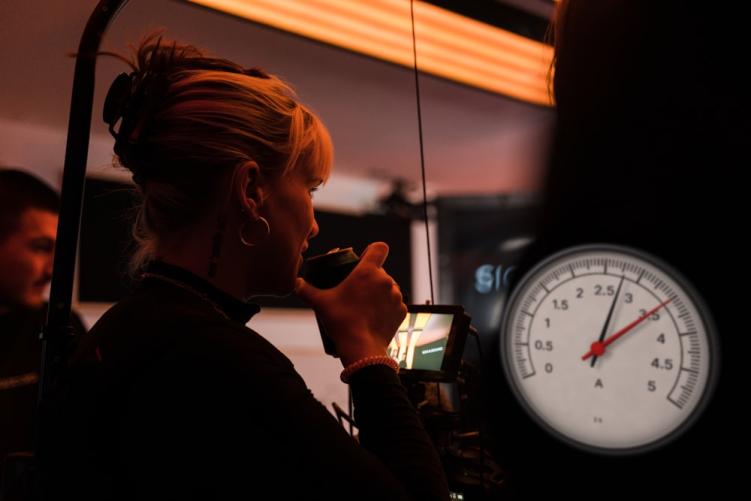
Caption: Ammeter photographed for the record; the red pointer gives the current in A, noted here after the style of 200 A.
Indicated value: 3.5 A
